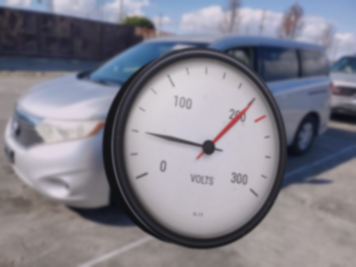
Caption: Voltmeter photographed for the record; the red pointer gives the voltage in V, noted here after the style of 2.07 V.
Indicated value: 200 V
